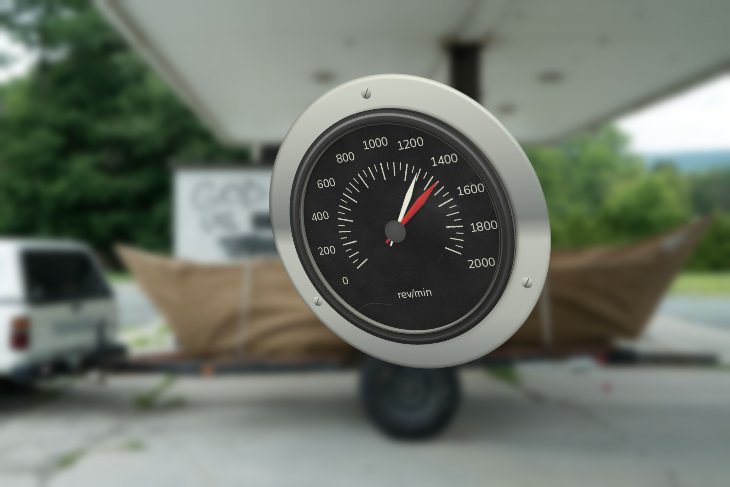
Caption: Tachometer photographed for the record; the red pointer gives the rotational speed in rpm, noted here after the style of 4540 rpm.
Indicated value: 1450 rpm
